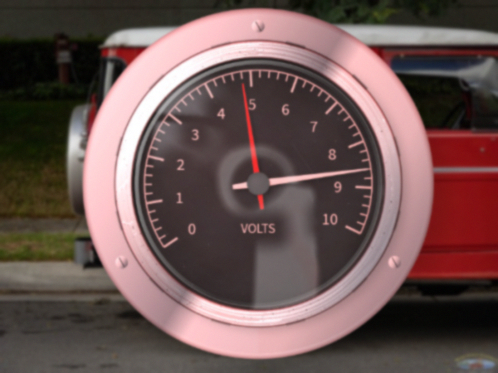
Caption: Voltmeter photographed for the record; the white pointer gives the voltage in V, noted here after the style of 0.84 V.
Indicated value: 8.6 V
